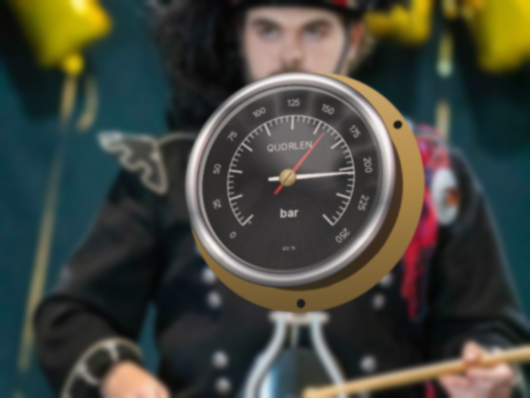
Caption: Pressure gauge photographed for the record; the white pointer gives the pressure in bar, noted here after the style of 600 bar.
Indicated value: 205 bar
